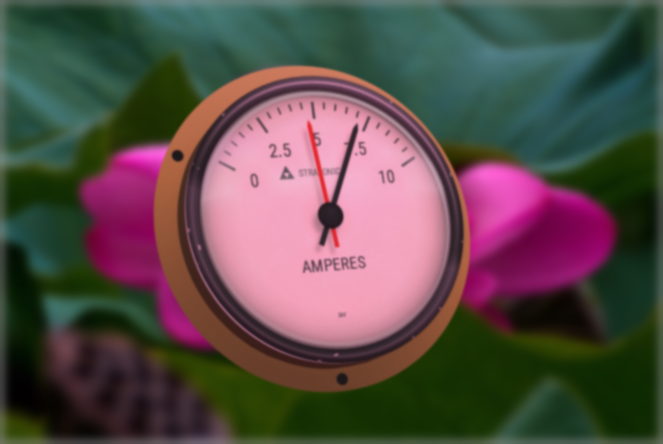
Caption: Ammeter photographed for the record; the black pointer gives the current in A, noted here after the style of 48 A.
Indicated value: 7 A
